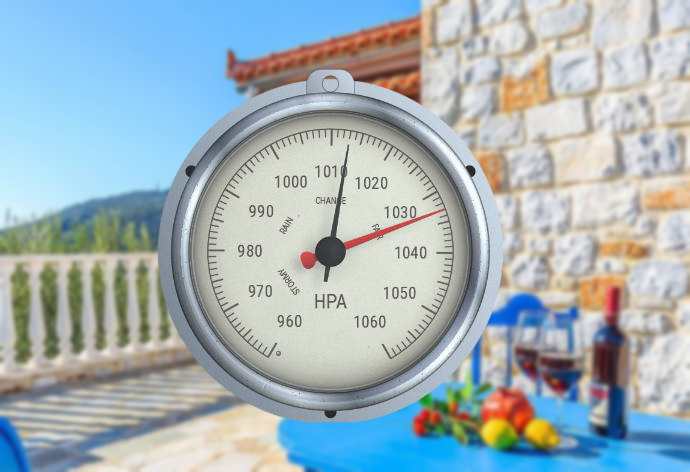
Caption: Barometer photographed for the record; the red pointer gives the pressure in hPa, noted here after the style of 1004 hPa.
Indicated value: 1033 hPa
